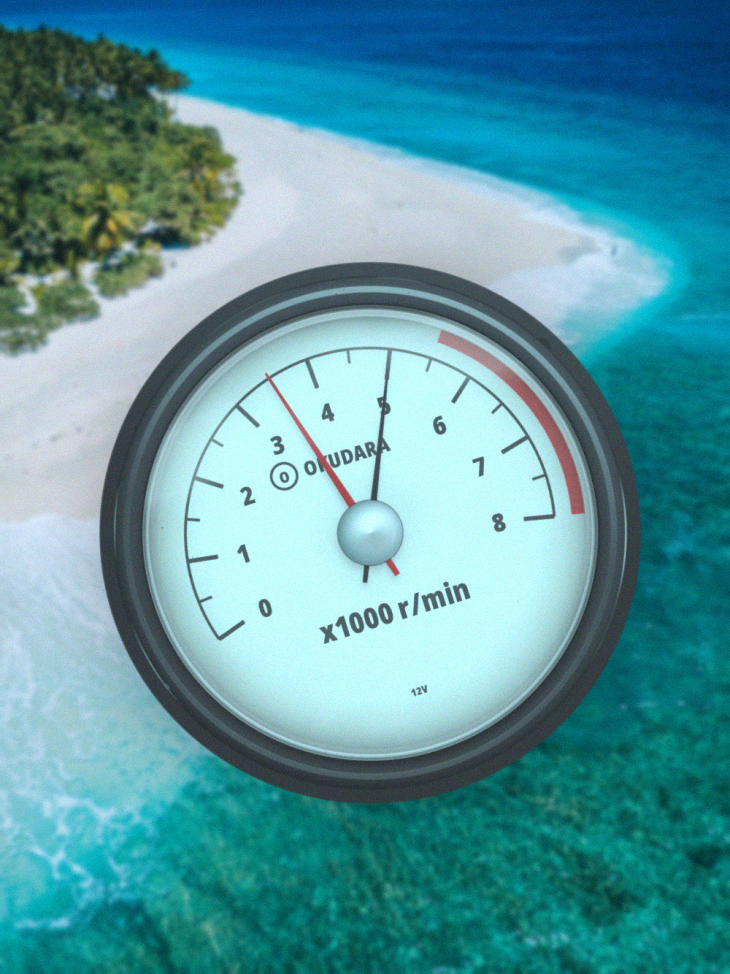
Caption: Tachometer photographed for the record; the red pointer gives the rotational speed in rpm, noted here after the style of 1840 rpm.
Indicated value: 3500 rpm
